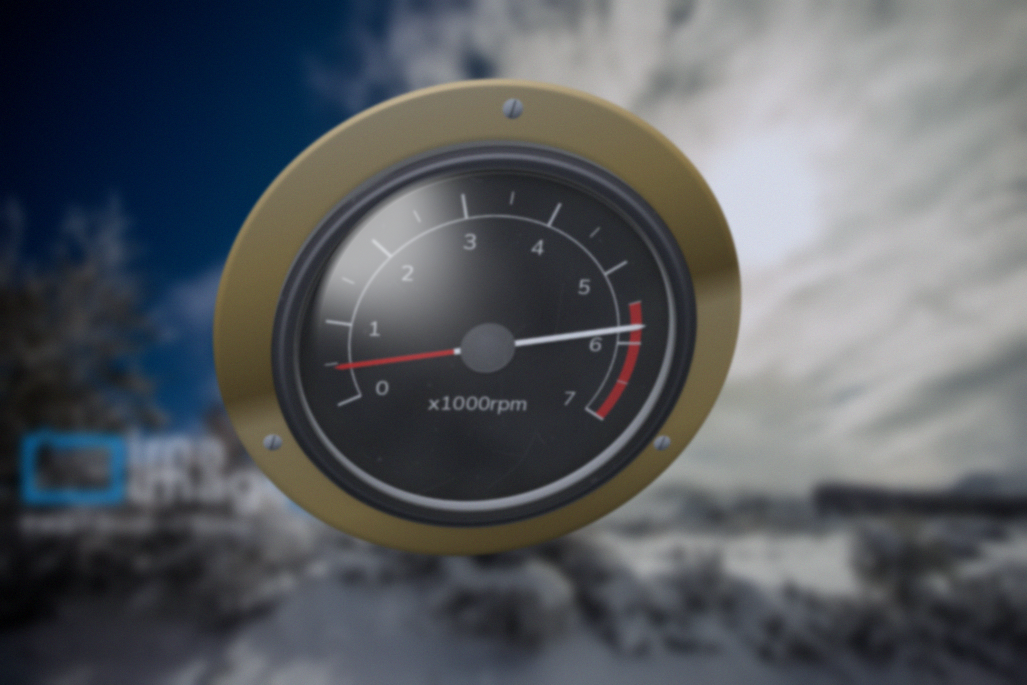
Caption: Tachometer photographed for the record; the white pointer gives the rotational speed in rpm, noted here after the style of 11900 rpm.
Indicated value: 5750 rpm
